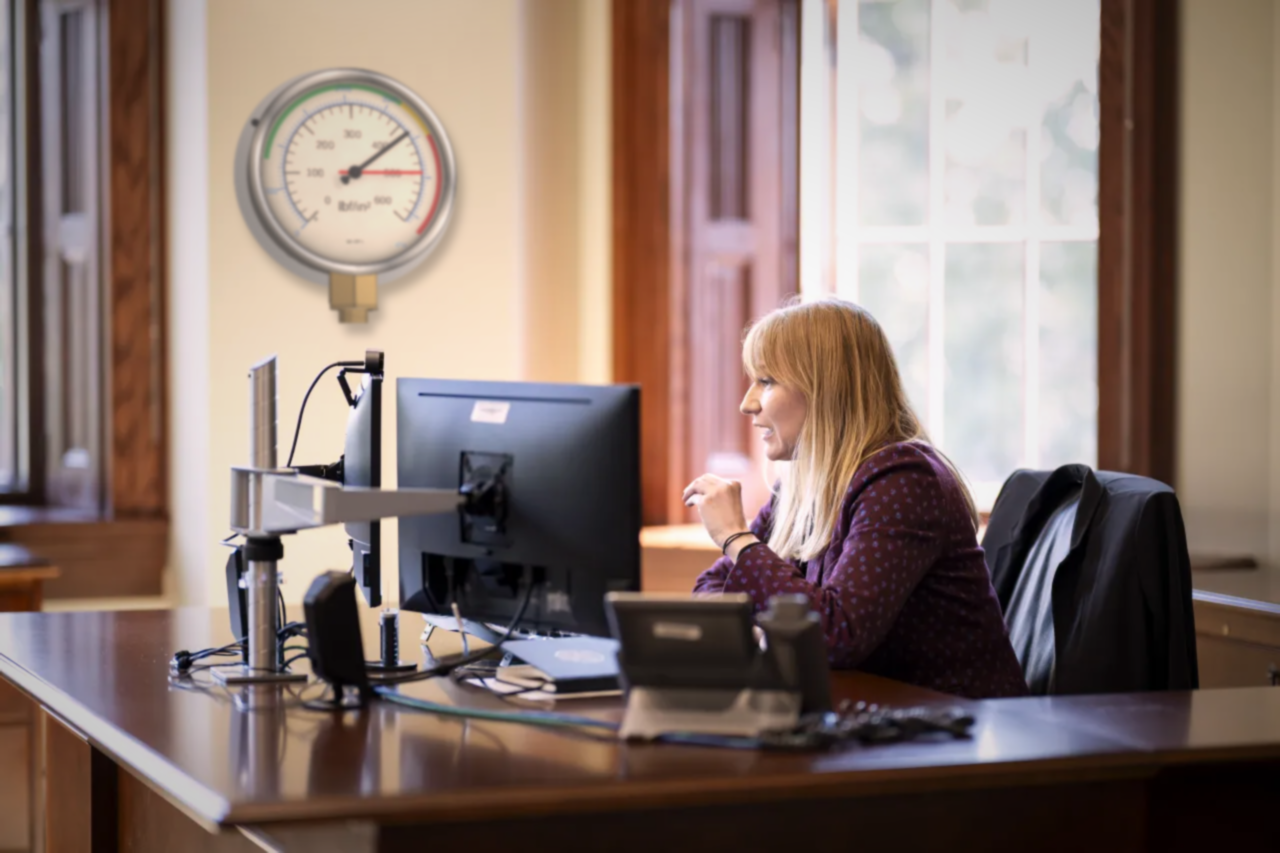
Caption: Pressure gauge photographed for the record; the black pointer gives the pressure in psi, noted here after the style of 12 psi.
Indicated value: 420 psi
